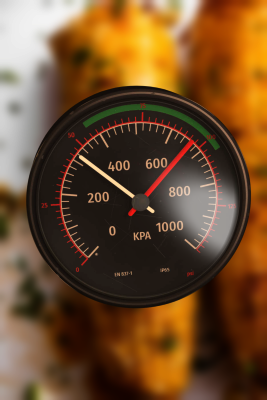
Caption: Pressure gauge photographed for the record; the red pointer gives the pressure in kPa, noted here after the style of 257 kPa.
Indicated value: 660 kPa
